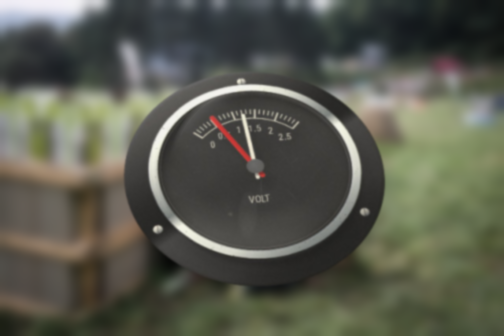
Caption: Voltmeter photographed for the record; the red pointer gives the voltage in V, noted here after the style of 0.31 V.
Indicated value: 0.5 V
